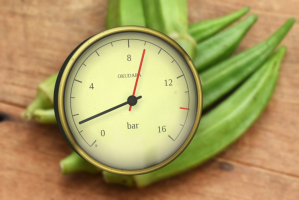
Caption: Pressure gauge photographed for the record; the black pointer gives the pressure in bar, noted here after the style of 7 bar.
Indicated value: 1.5 bar
